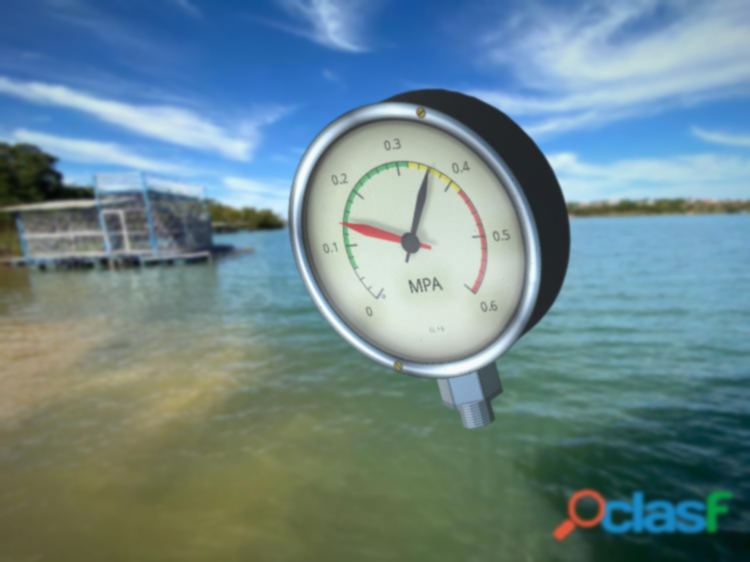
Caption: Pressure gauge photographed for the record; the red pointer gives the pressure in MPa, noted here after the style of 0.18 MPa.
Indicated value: 0.14 MPa
